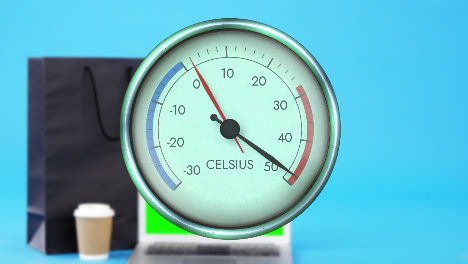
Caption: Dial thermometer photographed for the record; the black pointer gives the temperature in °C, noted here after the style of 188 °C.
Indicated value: 48 °C
